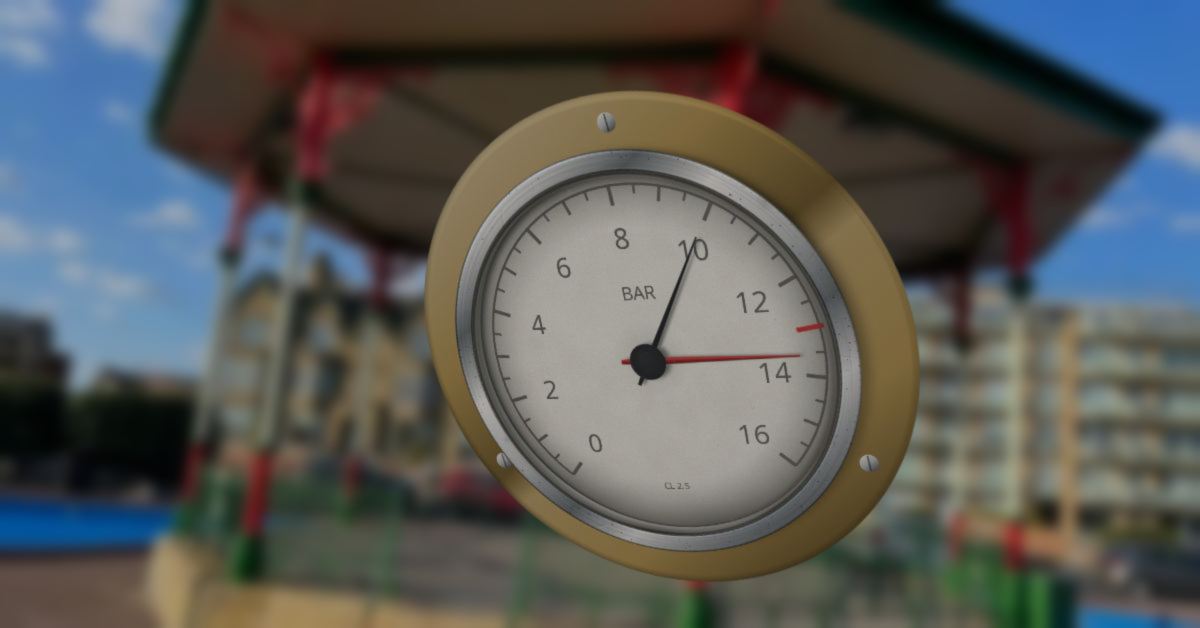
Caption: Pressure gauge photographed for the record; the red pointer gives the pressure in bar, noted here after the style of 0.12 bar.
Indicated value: 13.5 bar
